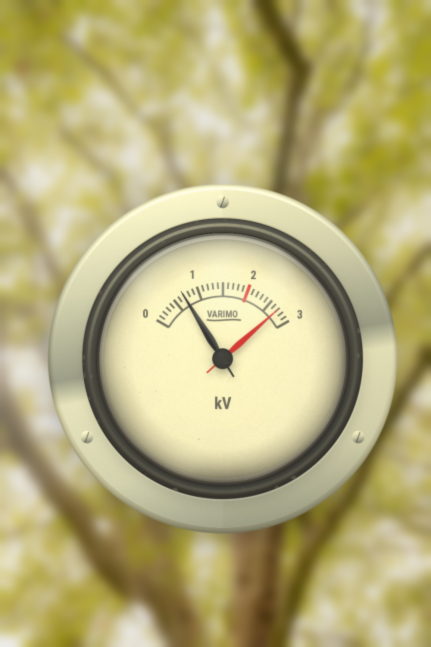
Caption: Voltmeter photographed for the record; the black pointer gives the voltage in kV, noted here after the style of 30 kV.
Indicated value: 0.7 kV
